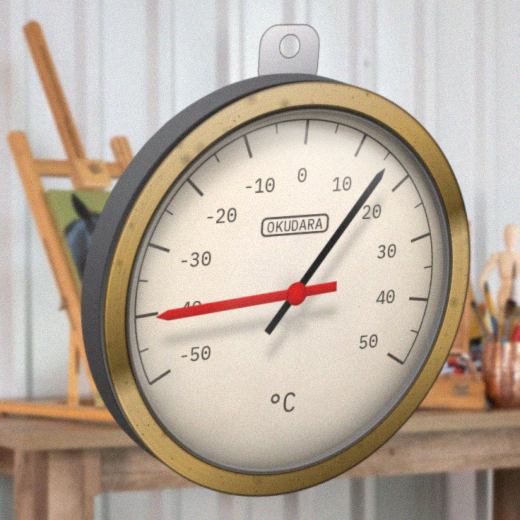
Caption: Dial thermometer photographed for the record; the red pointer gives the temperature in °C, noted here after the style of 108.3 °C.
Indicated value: -40 °C
